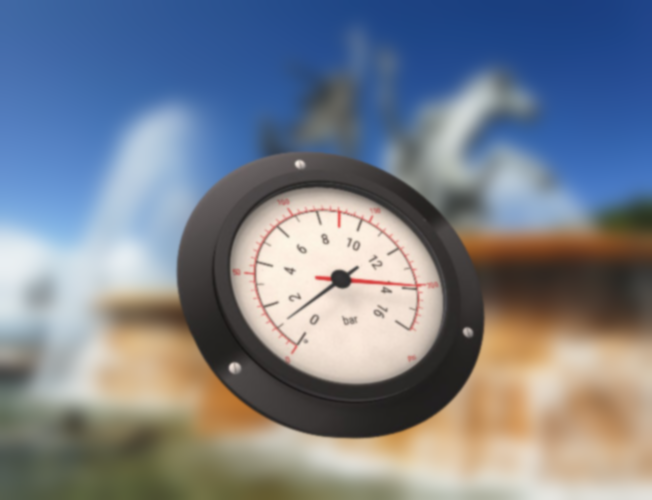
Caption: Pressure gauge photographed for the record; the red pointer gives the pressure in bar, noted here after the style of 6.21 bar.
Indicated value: 14 bar
